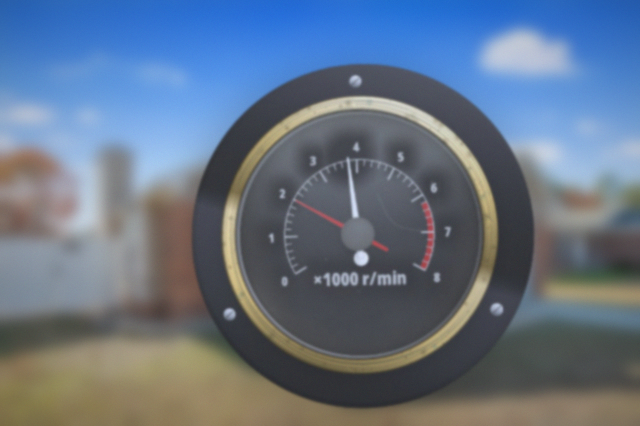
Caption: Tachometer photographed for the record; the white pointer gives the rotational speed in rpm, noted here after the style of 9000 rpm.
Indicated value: 3800 rpm
